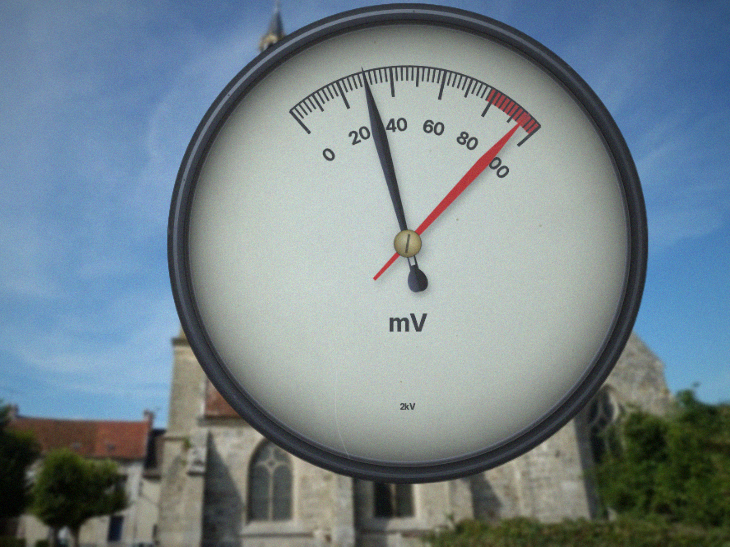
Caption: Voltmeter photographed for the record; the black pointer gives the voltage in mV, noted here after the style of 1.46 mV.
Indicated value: 30 mV
